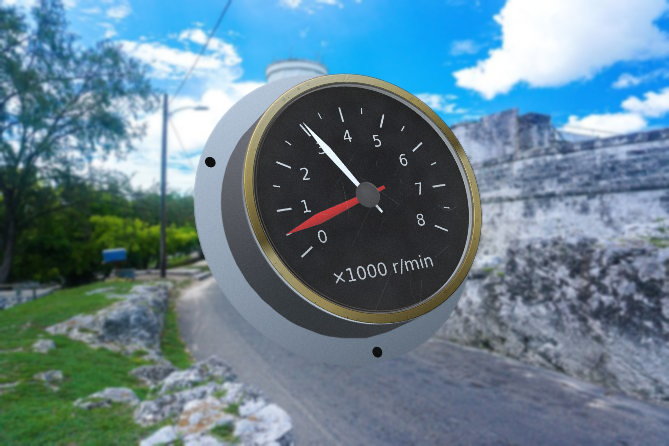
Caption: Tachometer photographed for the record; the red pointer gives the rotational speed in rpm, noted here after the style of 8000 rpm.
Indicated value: 500 rpm
